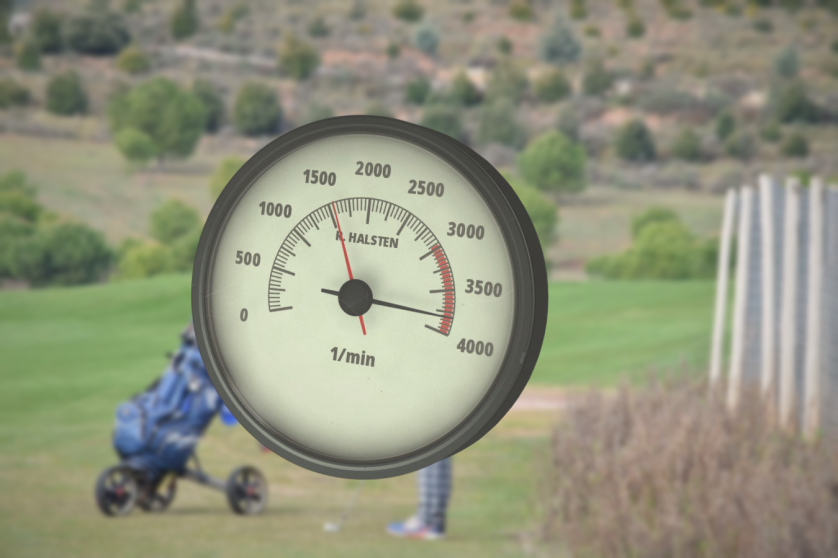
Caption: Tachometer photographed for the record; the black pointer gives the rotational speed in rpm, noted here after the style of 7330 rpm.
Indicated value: 3800 rpm
